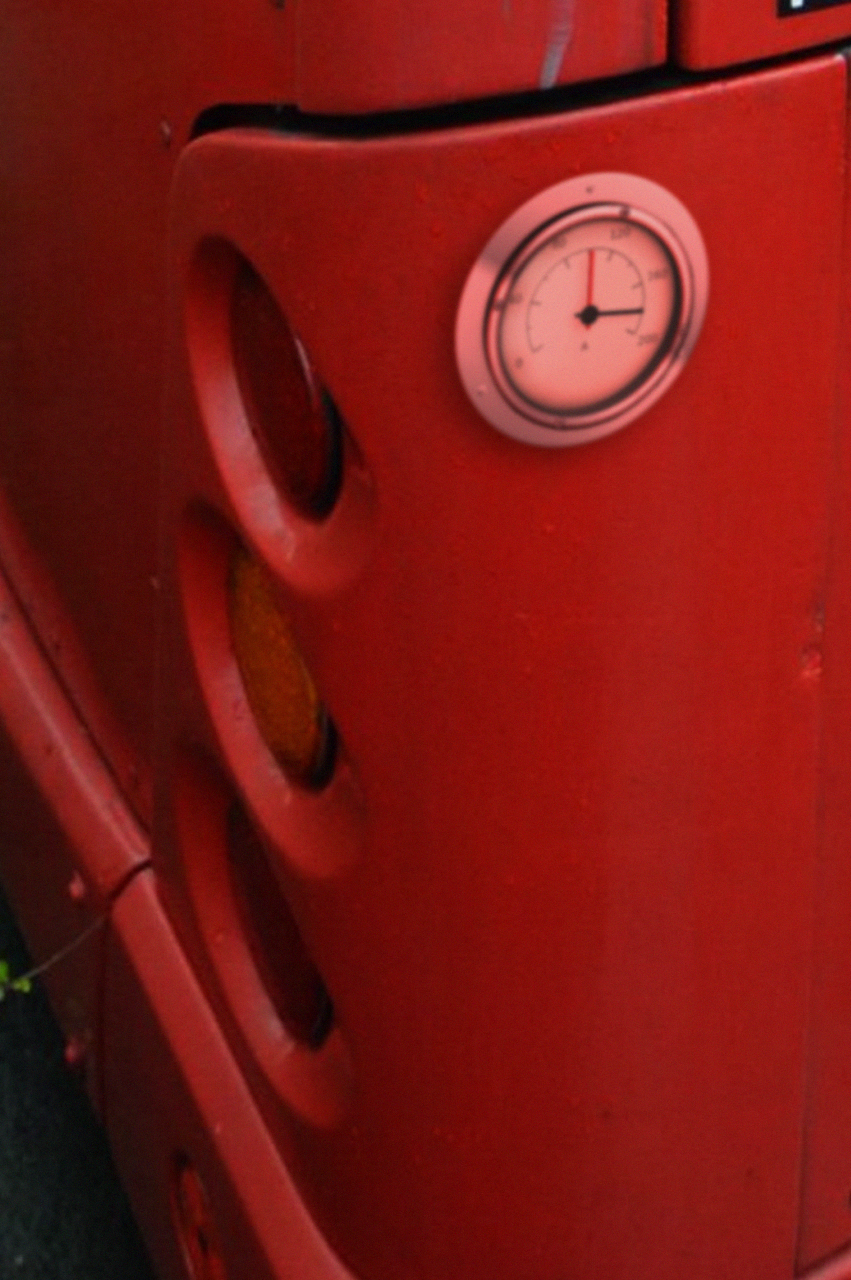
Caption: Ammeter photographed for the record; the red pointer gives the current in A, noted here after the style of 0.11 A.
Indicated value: 100 A
